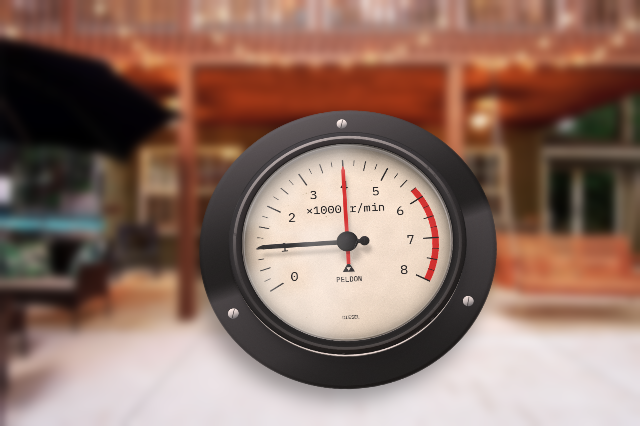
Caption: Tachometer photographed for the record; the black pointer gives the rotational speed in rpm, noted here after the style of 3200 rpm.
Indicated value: 1000 rpm
